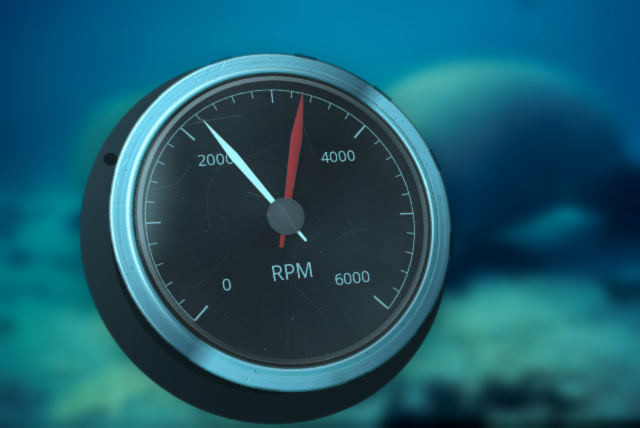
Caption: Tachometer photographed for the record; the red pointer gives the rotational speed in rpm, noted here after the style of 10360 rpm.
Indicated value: 3300 rpm
